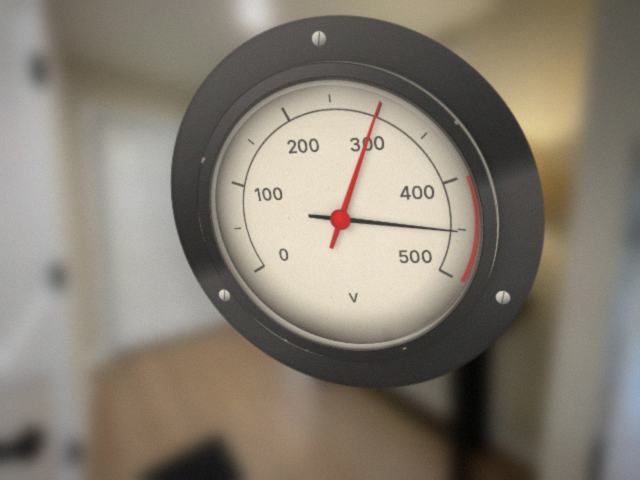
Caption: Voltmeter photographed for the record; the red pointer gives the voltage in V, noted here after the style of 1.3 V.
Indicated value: 300 V
